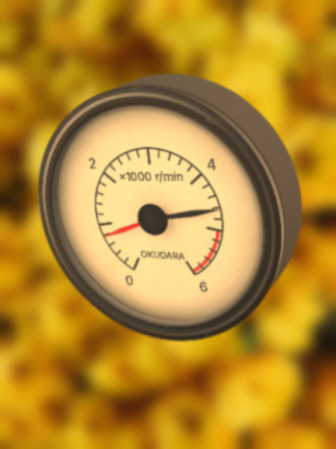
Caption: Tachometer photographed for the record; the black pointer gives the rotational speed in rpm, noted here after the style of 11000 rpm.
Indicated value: 4600 rpm
